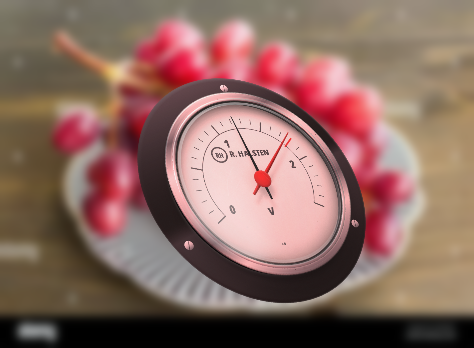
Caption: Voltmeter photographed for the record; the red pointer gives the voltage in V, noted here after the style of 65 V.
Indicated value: 1.75 V
